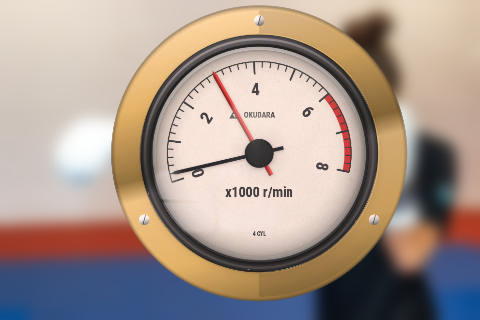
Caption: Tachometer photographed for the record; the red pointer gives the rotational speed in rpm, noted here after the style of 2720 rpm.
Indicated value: 3000 rpm
